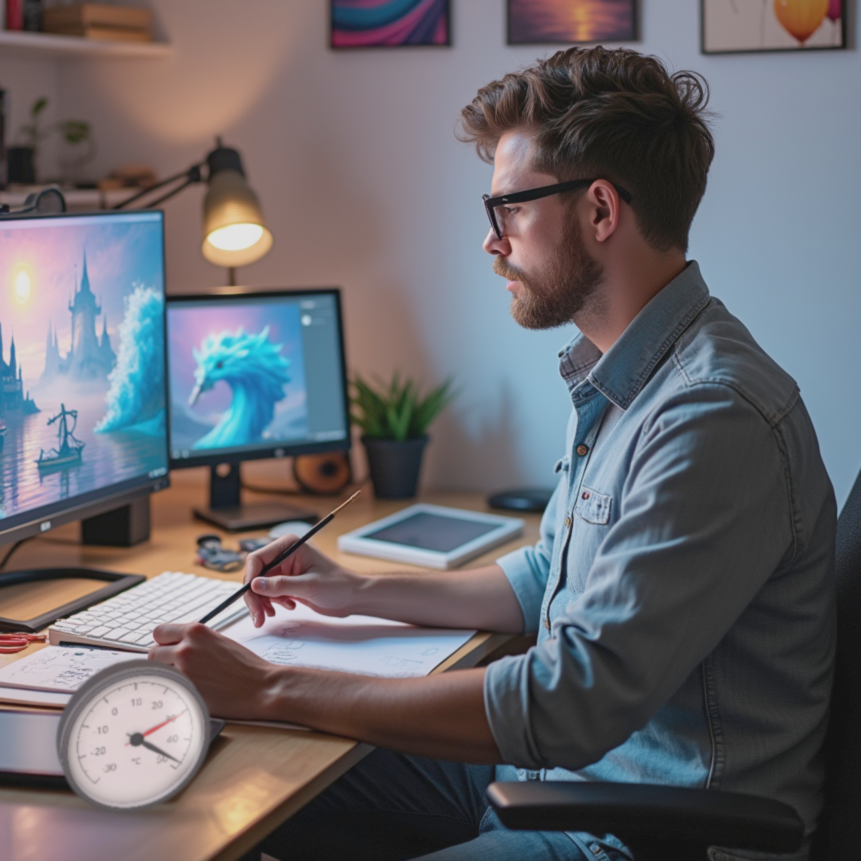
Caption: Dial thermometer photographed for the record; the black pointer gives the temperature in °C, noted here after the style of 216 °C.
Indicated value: 47.5 °C
